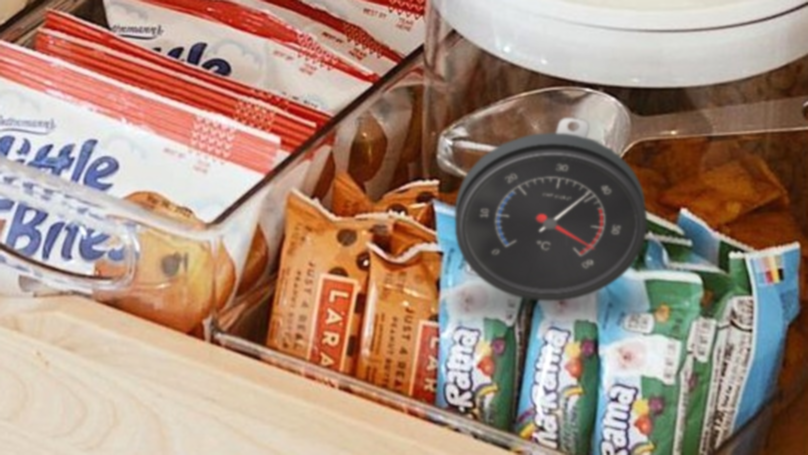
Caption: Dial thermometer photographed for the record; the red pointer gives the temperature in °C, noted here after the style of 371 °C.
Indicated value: 56 °C
